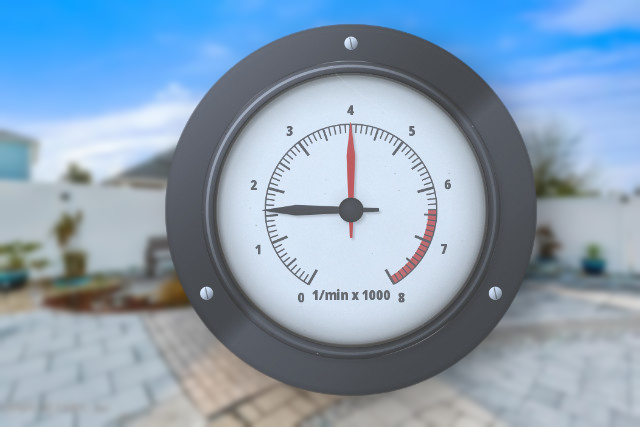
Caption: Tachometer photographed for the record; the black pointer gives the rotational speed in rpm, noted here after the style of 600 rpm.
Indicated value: 1600 rpm
